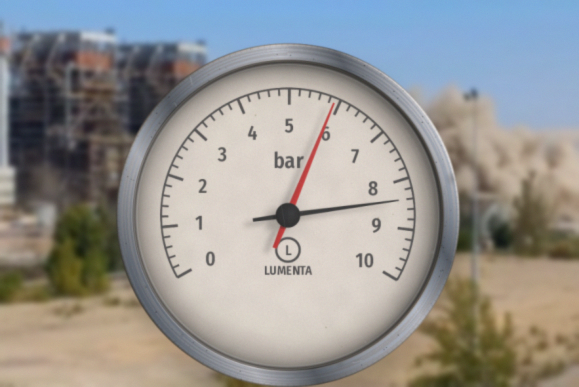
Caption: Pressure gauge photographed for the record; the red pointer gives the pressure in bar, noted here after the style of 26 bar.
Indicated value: 5.9 bar
